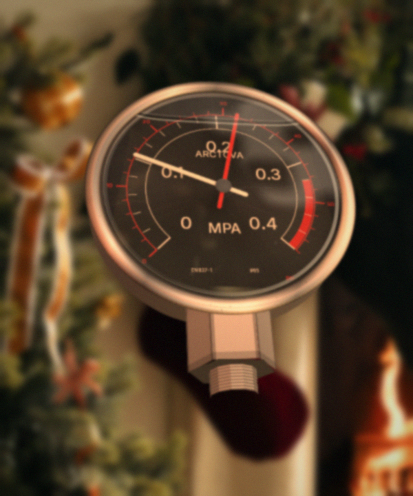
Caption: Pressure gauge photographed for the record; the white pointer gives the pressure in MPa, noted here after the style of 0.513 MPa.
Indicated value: 0.1 MPa
